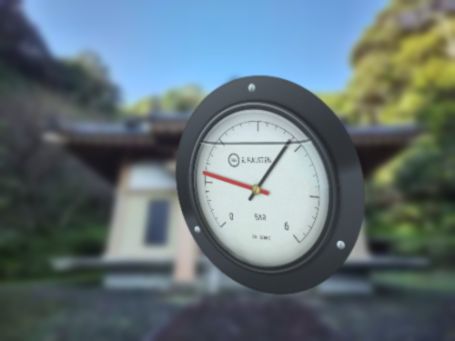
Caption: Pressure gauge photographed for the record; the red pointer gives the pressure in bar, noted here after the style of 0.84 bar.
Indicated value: 1.2 bar
